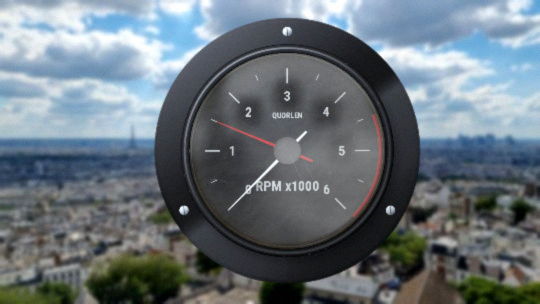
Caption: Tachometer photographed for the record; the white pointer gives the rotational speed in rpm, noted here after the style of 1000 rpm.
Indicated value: 0 rpm
